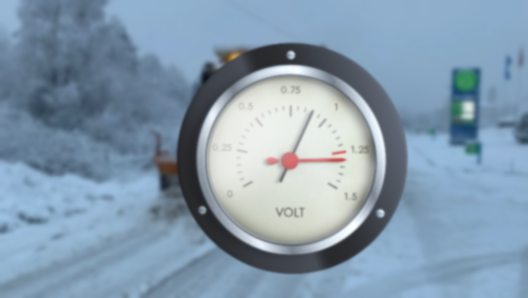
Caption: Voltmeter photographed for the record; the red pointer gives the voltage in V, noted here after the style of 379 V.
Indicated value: 1.3 V
